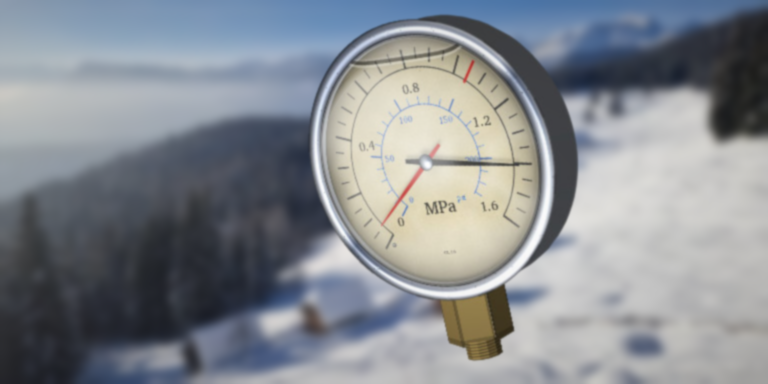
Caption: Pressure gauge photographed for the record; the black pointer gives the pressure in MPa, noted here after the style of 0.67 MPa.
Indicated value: 1.4 MPa
